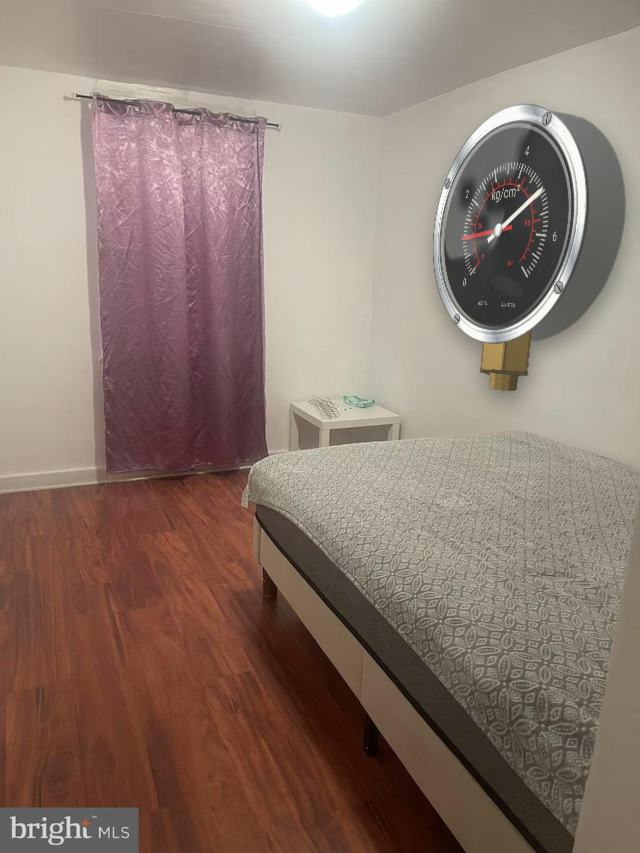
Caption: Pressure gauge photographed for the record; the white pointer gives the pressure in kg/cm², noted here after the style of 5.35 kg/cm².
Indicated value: 5 kg/cm²
